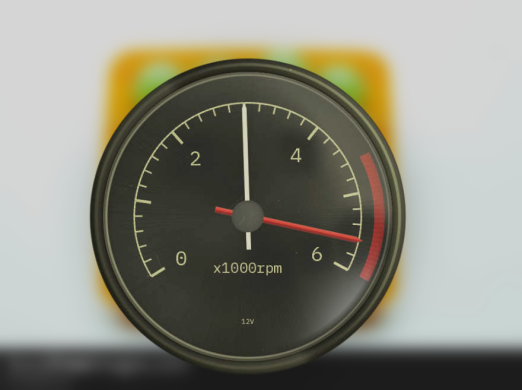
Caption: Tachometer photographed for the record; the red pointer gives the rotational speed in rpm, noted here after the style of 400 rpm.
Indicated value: 5600 rpm
